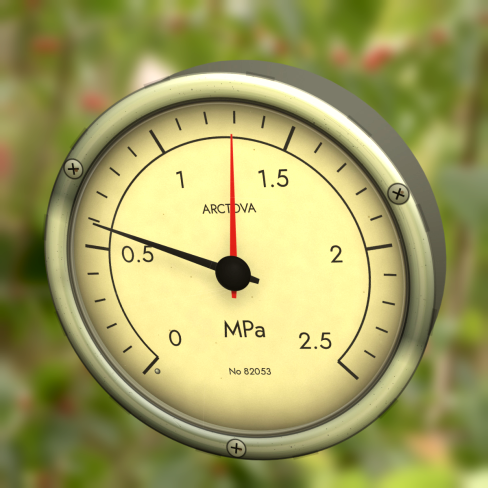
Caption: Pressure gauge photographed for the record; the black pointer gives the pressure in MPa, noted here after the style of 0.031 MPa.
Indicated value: 0.6 MPa
